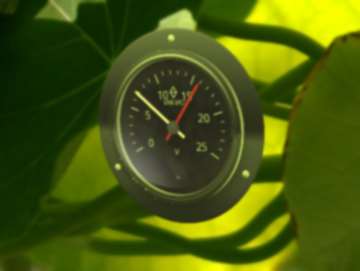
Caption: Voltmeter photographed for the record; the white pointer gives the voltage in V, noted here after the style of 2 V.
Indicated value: 7 V
